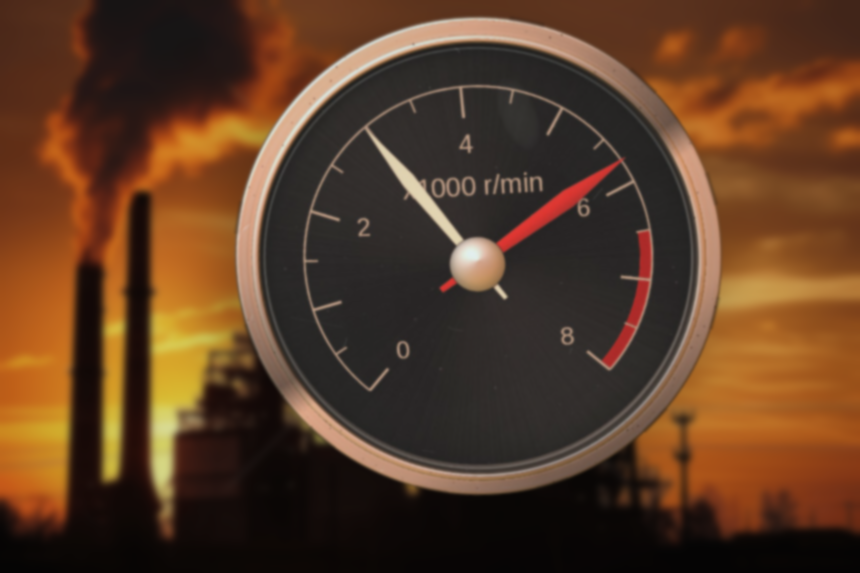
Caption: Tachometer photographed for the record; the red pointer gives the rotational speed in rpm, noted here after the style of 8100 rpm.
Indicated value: 5750 rpm
